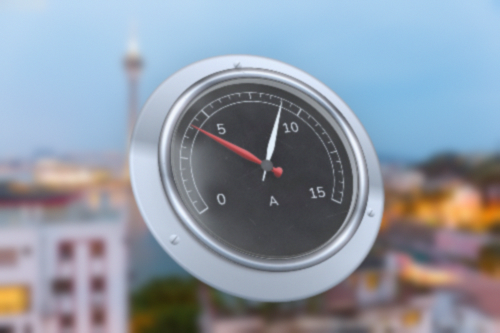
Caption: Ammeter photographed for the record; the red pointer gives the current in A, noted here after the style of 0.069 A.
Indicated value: 4 A
